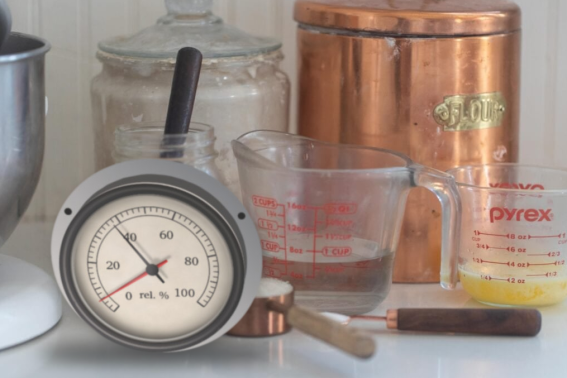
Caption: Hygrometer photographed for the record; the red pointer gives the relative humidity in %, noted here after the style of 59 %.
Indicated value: 6 %
